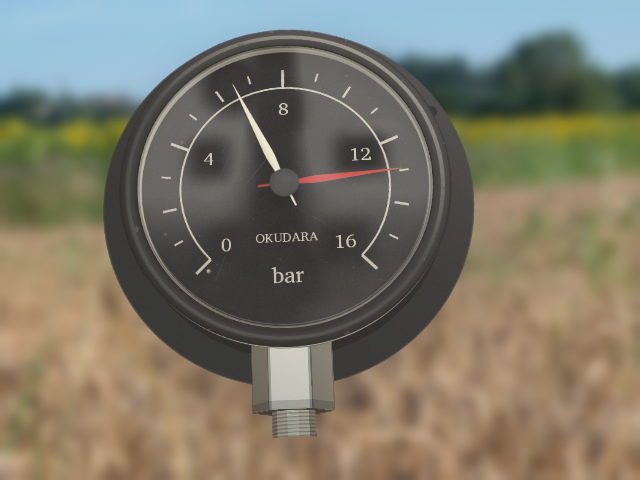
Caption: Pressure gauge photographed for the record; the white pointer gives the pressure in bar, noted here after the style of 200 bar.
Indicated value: 6.5 bar
